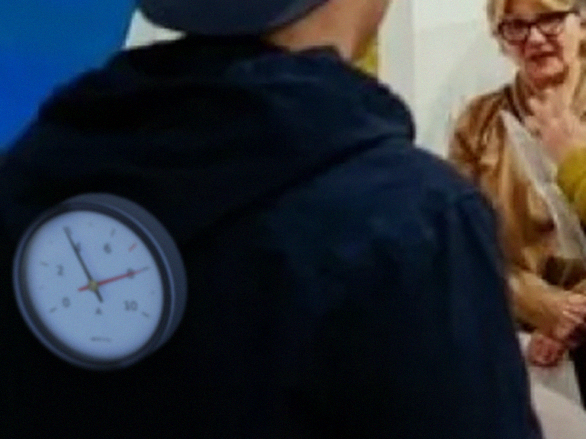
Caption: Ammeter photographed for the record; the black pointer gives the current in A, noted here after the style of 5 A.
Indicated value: 4 A
